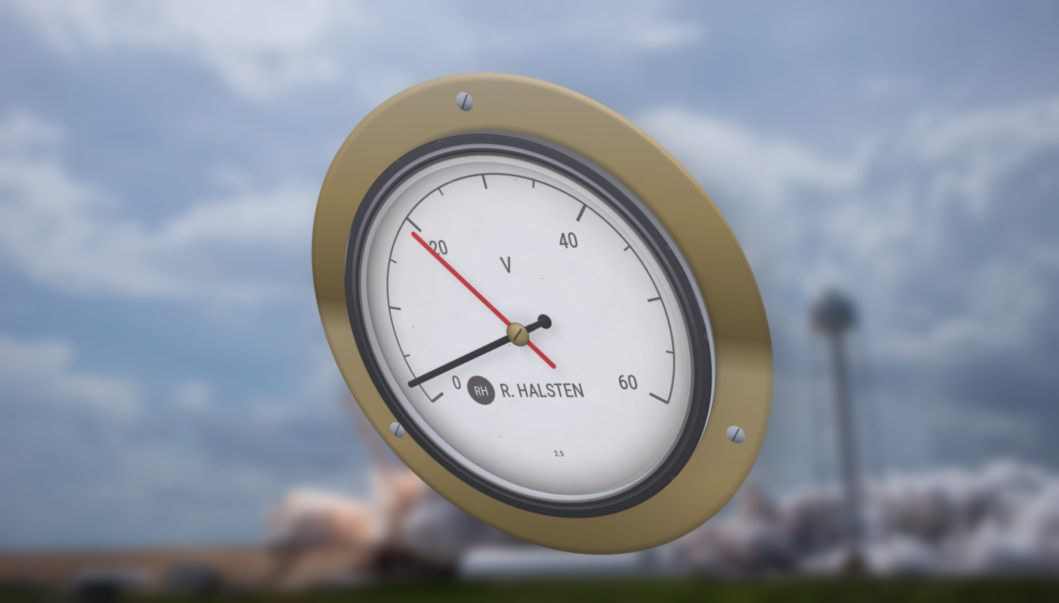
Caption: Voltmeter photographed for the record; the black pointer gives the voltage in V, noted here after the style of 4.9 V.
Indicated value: 2.5 V
